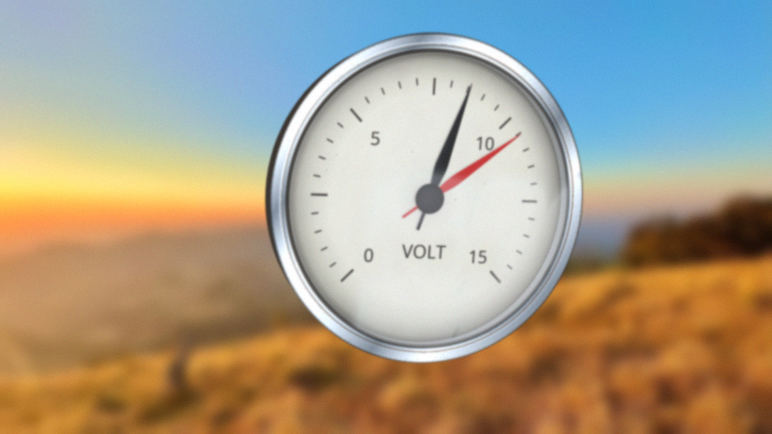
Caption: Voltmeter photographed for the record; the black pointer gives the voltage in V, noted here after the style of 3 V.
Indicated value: 8.5 V
